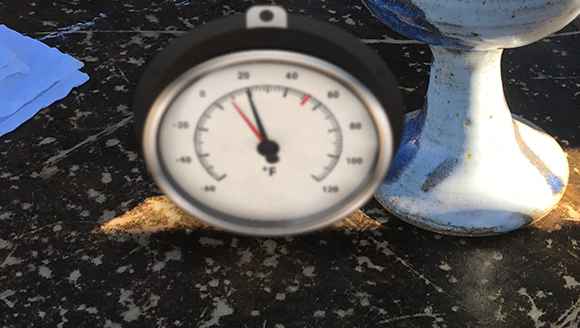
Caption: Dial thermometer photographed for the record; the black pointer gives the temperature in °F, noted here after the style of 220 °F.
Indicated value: 20 °F
